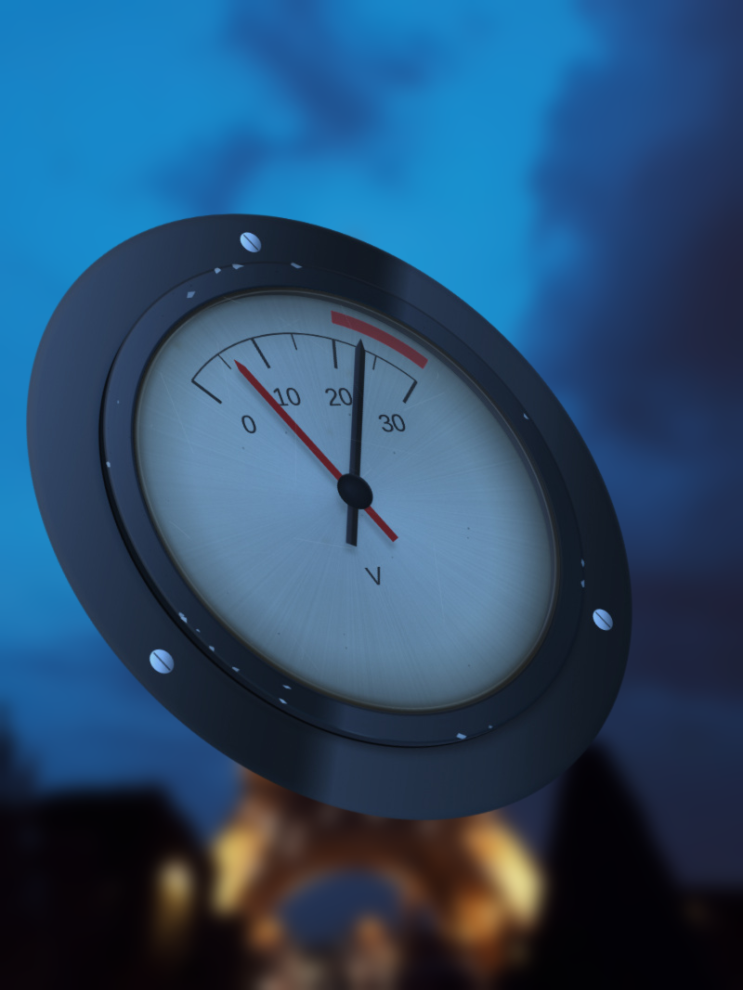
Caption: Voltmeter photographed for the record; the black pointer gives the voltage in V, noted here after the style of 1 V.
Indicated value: 22.5 V
